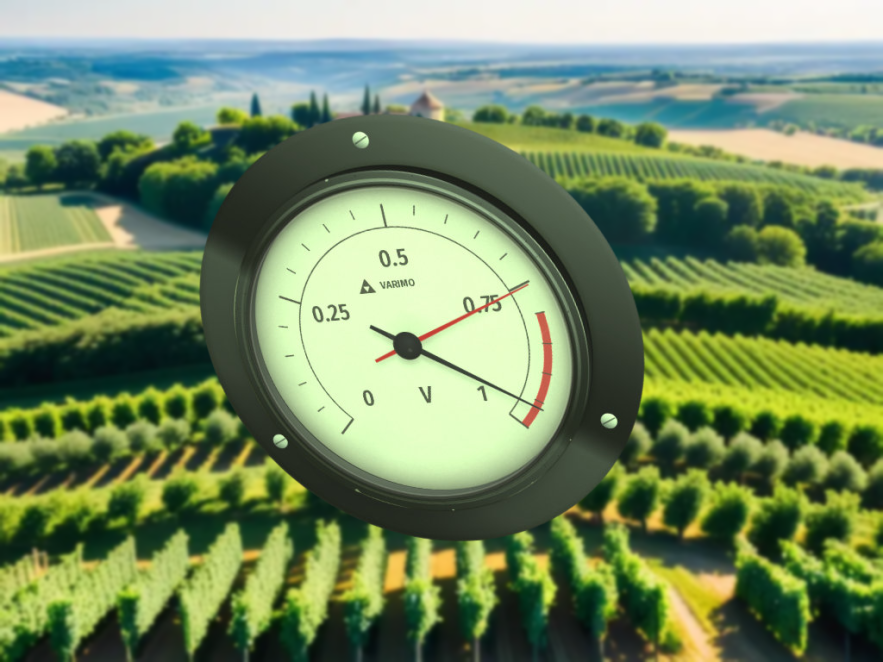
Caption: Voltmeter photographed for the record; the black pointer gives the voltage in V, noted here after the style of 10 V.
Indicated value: 0.95 V
